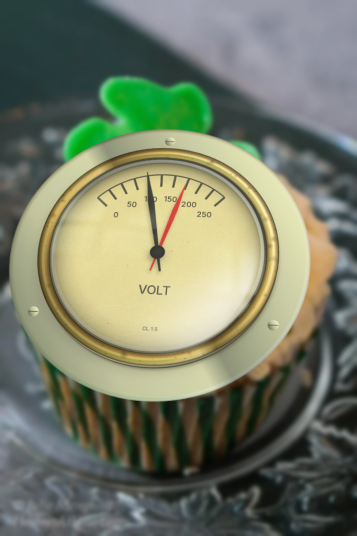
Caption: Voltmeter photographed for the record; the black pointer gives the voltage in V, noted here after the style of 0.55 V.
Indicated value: 100 V
